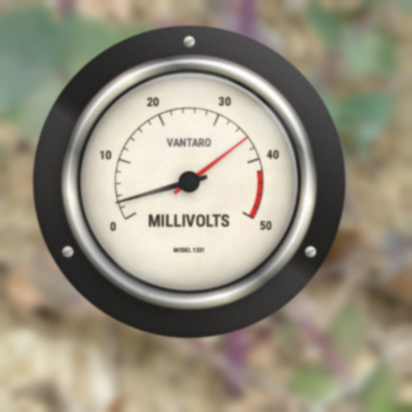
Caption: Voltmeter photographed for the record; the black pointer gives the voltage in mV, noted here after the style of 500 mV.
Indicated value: 3 mV
